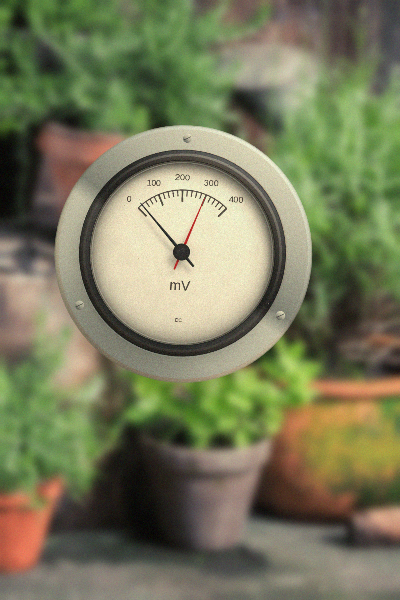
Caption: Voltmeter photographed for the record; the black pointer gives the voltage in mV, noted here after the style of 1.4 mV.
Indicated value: 20 mV
